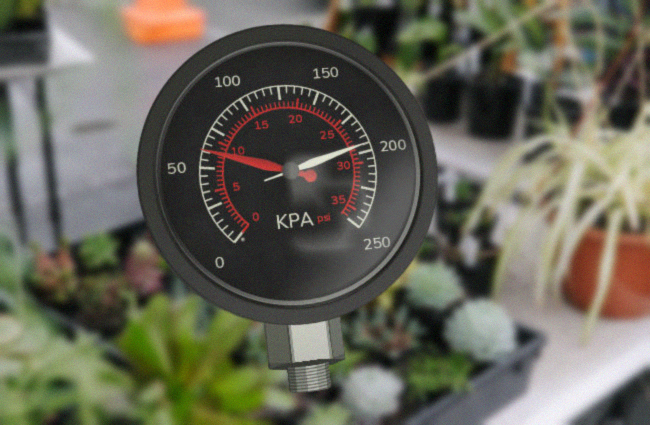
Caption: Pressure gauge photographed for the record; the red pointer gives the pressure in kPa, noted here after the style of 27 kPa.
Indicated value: 60 kPa
